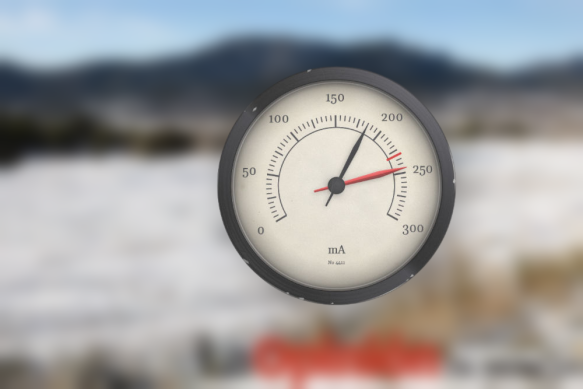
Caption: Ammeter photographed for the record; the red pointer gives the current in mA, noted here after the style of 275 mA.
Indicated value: 245 mA
